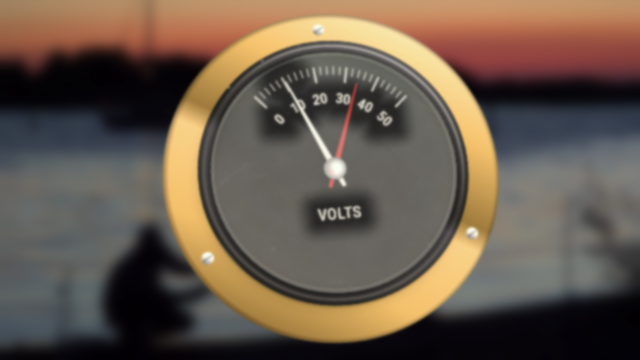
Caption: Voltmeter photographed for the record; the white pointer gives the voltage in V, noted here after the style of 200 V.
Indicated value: 10 V
